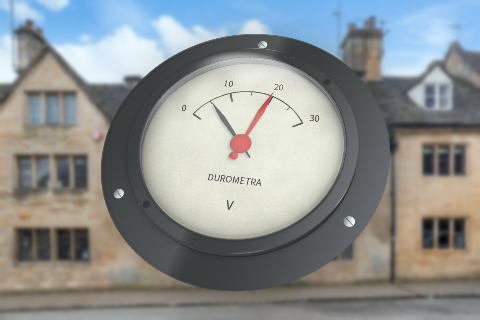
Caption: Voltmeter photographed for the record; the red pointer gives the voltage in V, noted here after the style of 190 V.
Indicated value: 20 V
